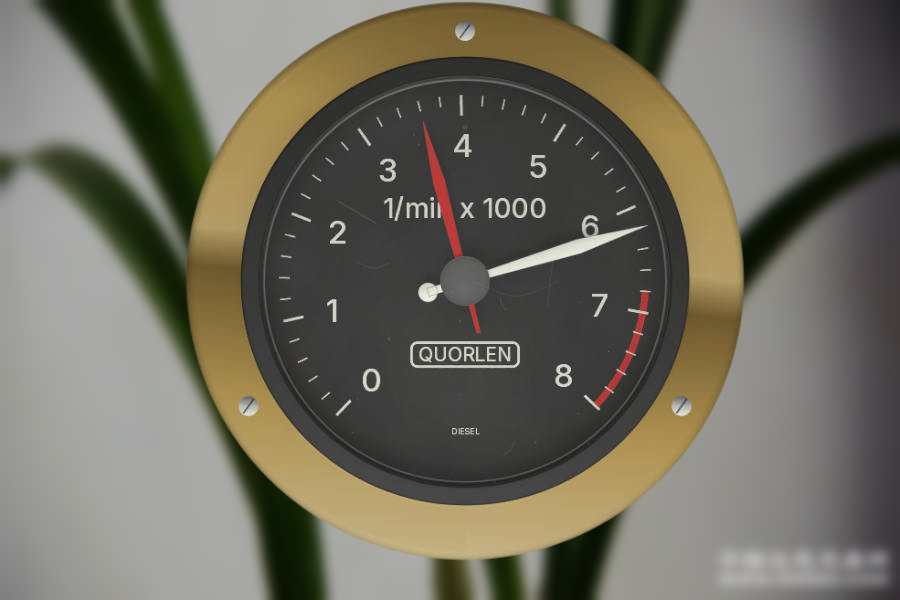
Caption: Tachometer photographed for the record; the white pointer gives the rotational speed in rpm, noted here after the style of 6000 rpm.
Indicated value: 6200 rpm
